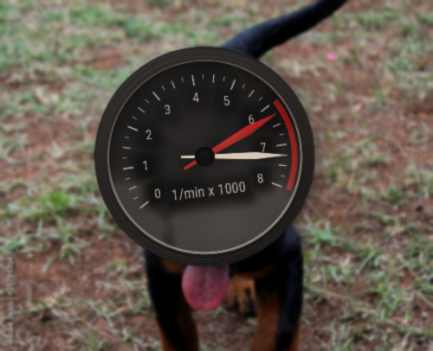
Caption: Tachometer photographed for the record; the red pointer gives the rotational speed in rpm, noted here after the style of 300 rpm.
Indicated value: 6250 rpm
